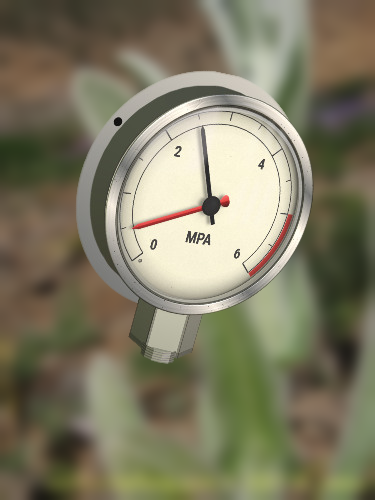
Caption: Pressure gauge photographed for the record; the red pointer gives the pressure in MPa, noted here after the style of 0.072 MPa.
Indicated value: 0.5 MPa
